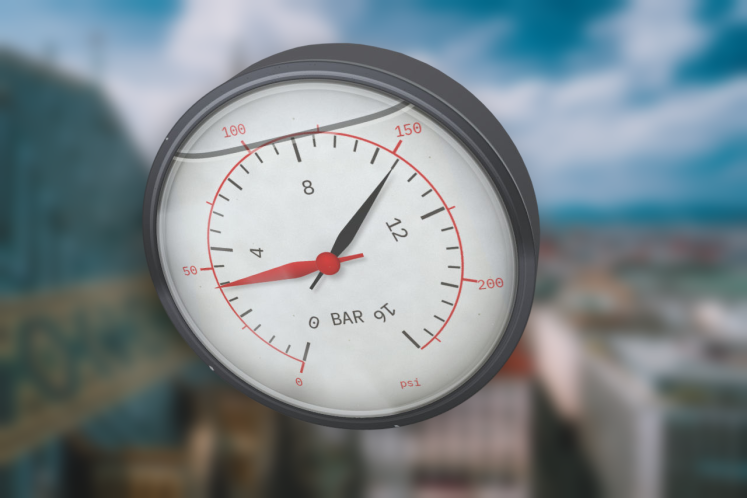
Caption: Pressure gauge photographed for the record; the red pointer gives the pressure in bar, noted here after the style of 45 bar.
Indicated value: 3 bar
